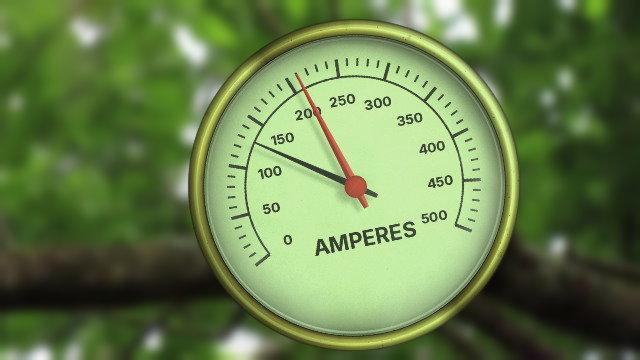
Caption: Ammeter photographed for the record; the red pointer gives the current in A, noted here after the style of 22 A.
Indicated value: 210 A
